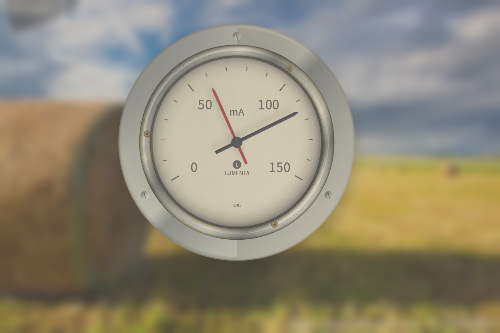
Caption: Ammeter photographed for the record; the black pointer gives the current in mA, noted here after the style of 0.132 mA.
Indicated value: 115 mA
